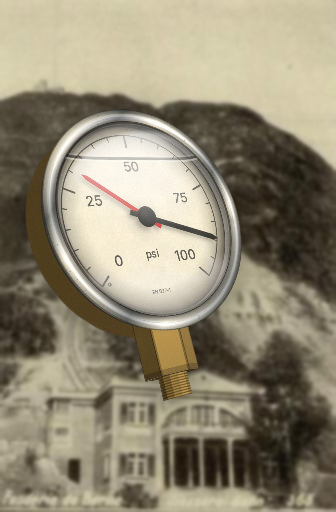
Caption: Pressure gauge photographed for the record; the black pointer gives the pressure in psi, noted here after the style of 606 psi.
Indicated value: 90 psi
